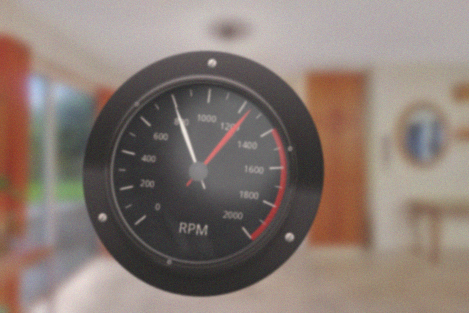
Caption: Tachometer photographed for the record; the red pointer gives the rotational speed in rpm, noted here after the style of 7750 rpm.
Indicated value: 1250 rpm
